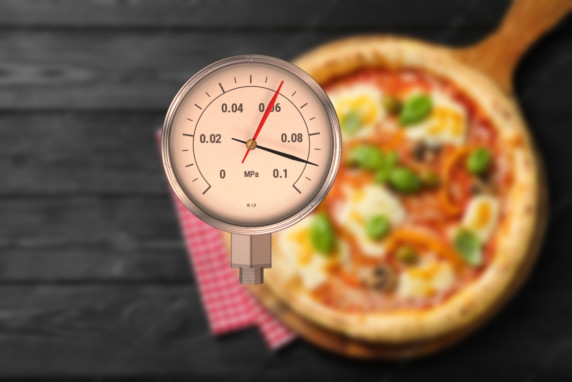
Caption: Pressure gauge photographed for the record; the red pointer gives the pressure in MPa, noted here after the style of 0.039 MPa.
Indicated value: 0.06 MPa
